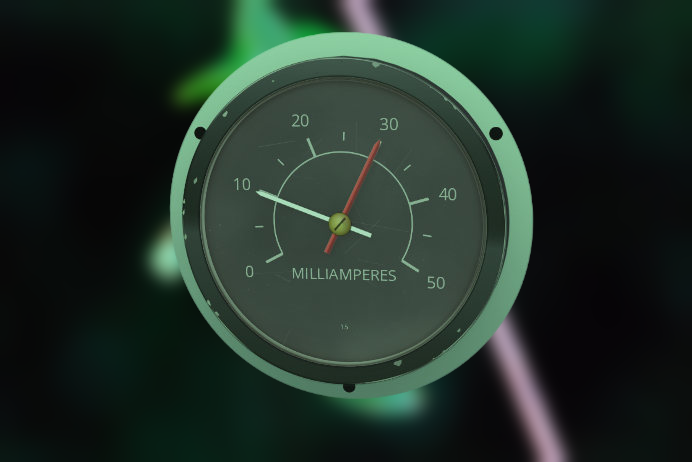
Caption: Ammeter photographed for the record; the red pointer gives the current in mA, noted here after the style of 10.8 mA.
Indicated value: 30 mA
